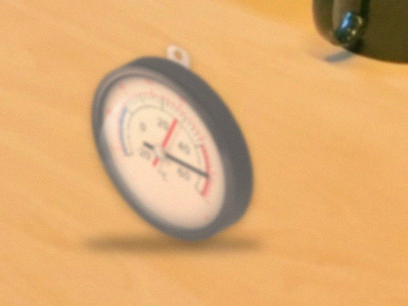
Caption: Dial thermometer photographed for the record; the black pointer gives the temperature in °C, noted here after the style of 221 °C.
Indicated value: 50 °C
